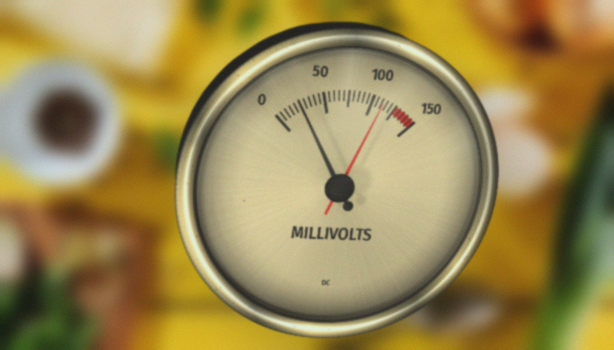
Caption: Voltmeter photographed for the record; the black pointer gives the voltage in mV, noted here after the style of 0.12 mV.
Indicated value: 25 mV
